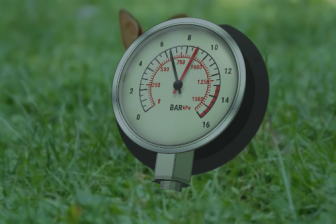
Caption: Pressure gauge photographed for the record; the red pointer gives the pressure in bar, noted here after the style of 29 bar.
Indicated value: 9 bar
